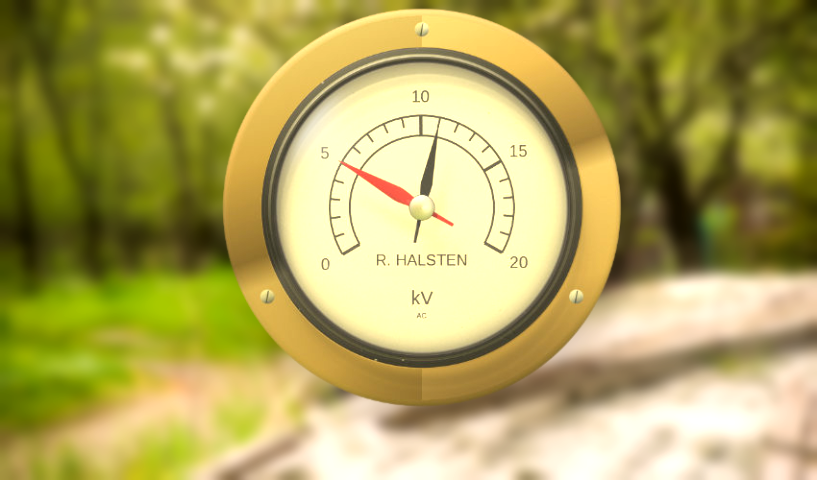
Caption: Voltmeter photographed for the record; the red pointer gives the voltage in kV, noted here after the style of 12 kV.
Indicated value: 5 kV
